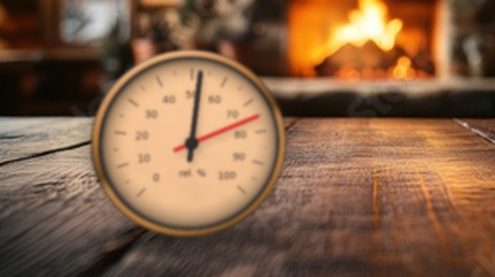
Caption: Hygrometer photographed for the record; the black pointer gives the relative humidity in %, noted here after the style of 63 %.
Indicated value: 52.5 %
